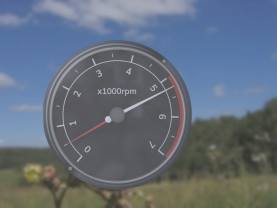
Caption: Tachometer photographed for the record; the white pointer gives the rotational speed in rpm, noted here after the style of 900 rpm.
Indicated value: 5250 rpm
